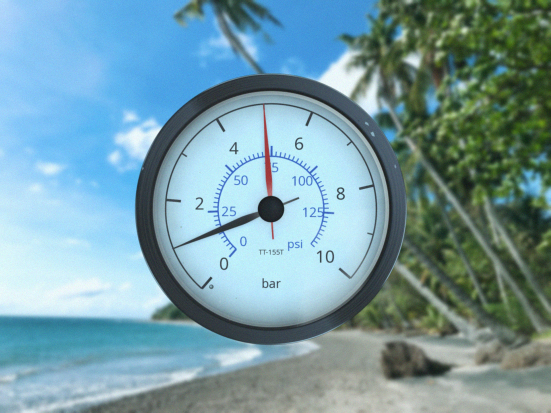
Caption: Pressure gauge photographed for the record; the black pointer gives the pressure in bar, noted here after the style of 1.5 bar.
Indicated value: 1 bar
